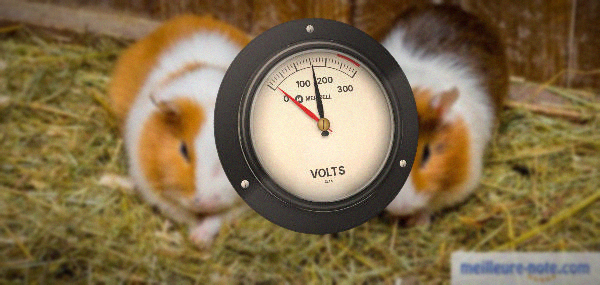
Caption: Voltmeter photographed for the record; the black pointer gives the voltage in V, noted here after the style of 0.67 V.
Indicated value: 150 V
